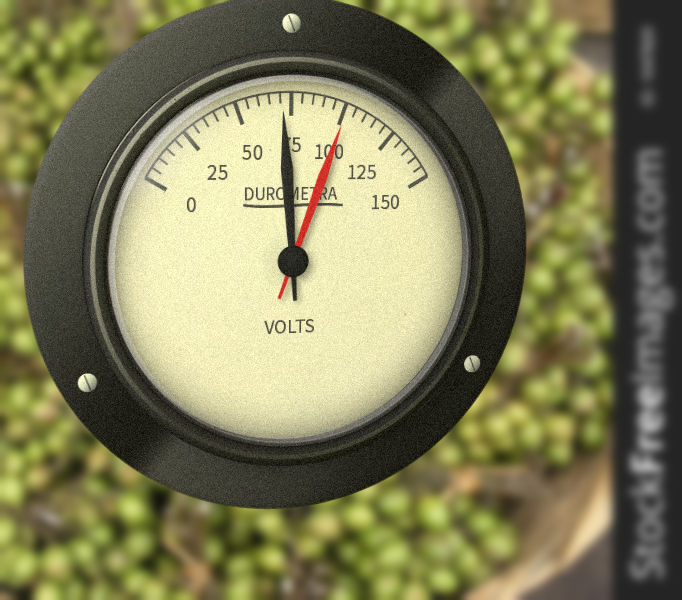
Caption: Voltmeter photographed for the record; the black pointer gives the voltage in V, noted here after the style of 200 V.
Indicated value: 70 V
